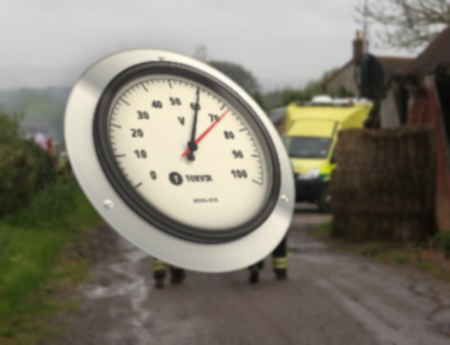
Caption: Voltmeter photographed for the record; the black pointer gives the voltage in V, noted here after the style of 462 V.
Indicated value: 60 V
